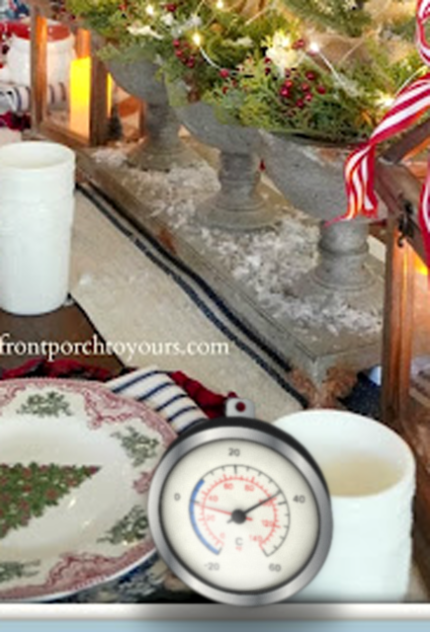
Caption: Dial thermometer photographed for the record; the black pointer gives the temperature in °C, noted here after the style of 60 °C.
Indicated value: 36 °C
